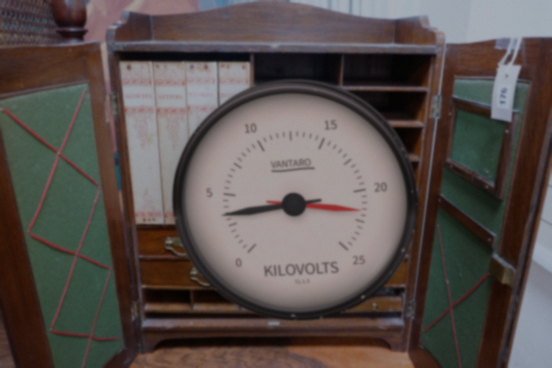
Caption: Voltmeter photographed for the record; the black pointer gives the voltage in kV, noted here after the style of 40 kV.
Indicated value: 3.5 kV
